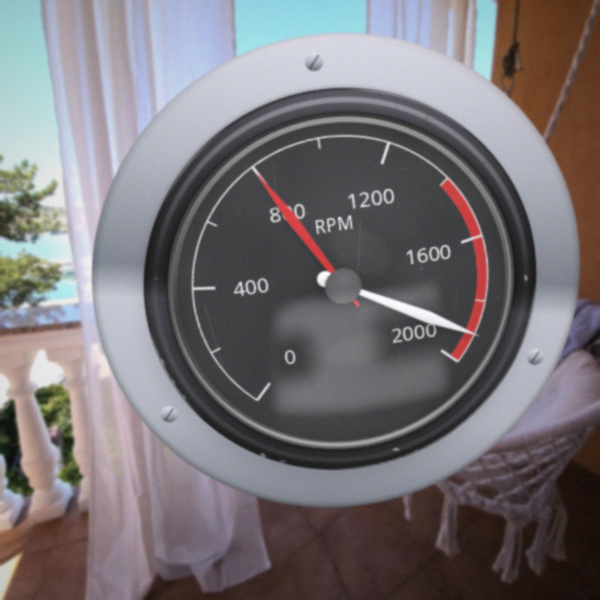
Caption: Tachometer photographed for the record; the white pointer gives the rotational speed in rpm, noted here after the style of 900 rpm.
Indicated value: 1900 rpm
